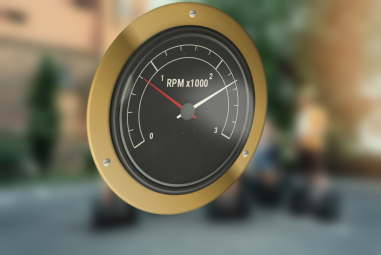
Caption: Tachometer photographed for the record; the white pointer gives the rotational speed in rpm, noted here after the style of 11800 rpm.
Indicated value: 2300 rpm
